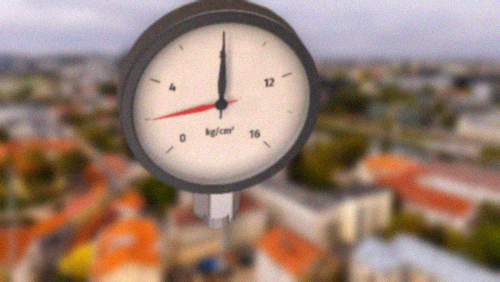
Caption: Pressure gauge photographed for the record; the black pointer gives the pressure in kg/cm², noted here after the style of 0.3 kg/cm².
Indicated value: 8 kg/cm²
